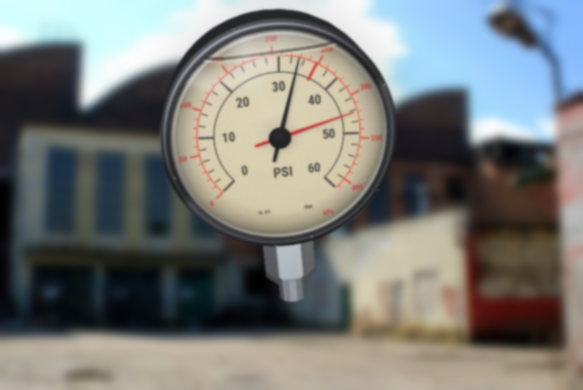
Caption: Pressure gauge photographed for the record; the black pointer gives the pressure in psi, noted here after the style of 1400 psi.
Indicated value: 33 psi
